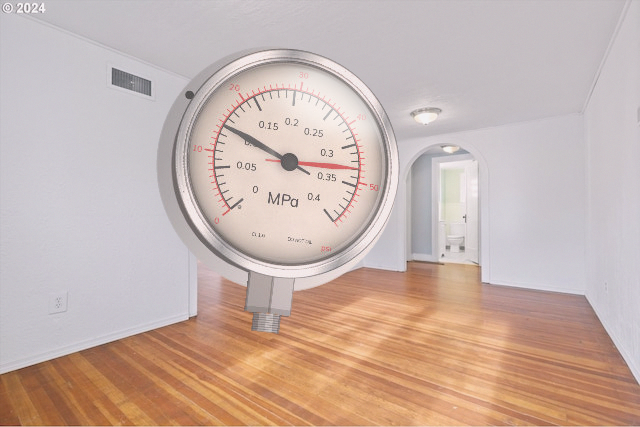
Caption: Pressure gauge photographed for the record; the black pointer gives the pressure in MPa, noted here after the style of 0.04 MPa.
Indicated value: 0.1 MPa
